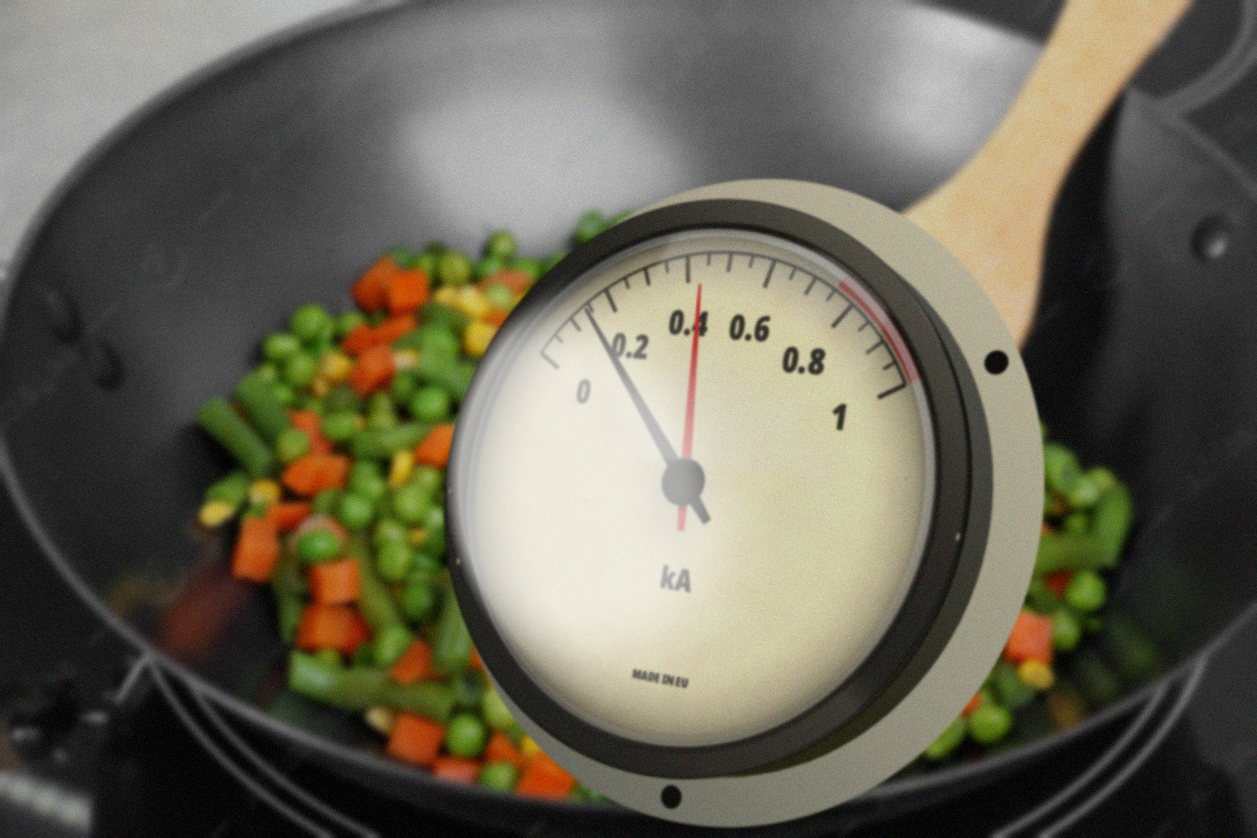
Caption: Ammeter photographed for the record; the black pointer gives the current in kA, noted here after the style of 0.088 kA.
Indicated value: 0.15 kA
